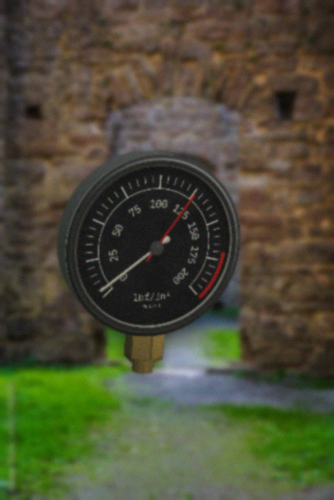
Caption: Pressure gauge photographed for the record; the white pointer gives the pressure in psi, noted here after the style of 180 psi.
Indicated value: 5 psi
